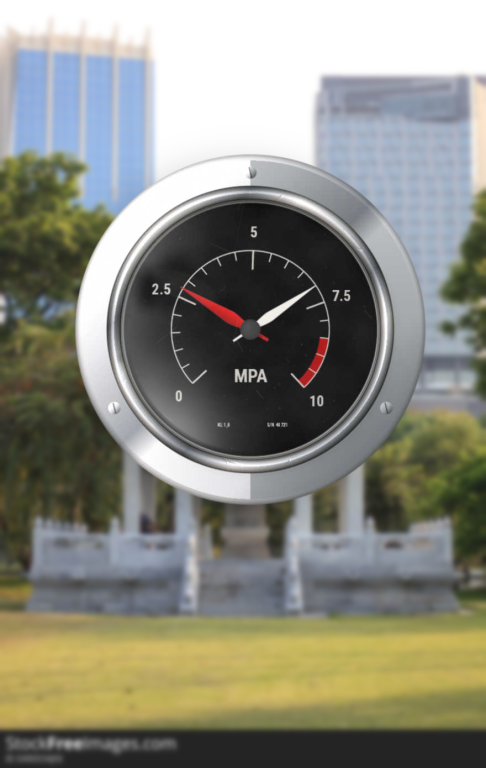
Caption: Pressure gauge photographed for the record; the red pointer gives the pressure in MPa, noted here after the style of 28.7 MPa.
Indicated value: 2.75 MPa
